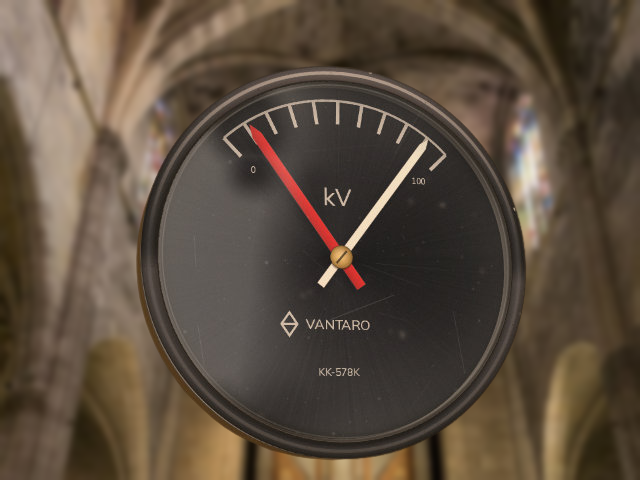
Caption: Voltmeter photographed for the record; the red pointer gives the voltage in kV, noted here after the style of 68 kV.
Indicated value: 10 kV
